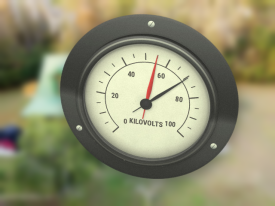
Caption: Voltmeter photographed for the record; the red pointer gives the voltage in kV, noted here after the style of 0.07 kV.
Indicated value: 55 kV
